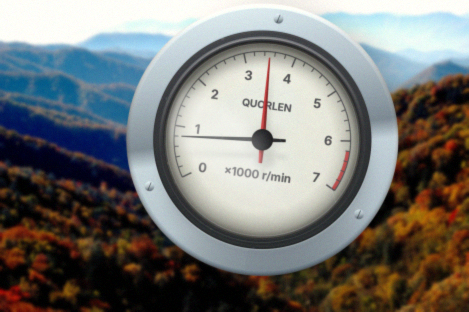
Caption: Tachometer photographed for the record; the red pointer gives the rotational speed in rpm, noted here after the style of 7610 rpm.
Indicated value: 3500 rpm
